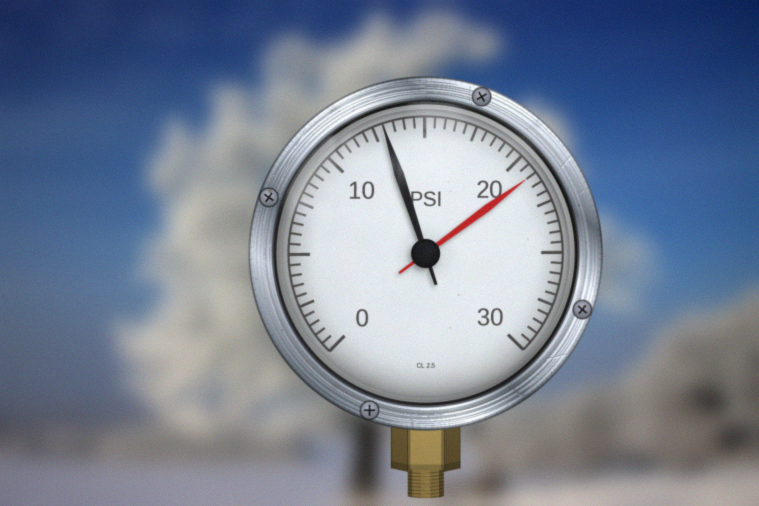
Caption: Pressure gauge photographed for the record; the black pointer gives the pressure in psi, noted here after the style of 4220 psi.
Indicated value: 13 psi
